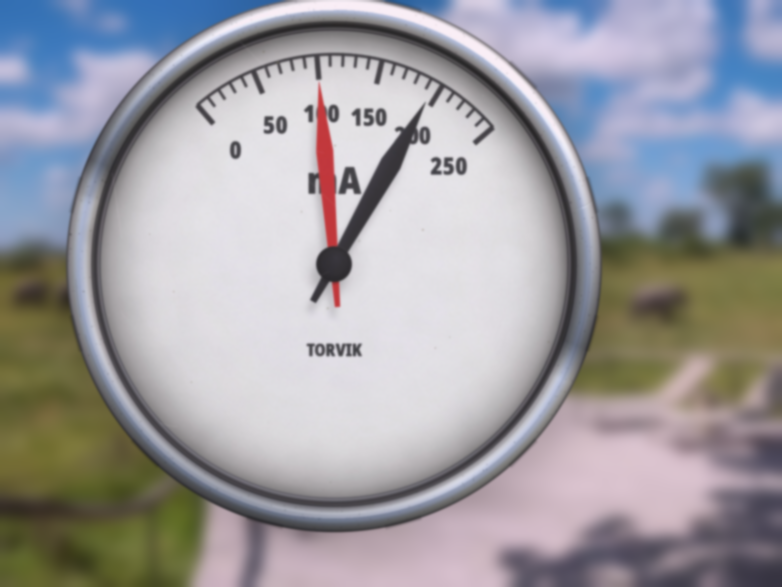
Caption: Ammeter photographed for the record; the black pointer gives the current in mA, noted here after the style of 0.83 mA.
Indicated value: 195 mA
